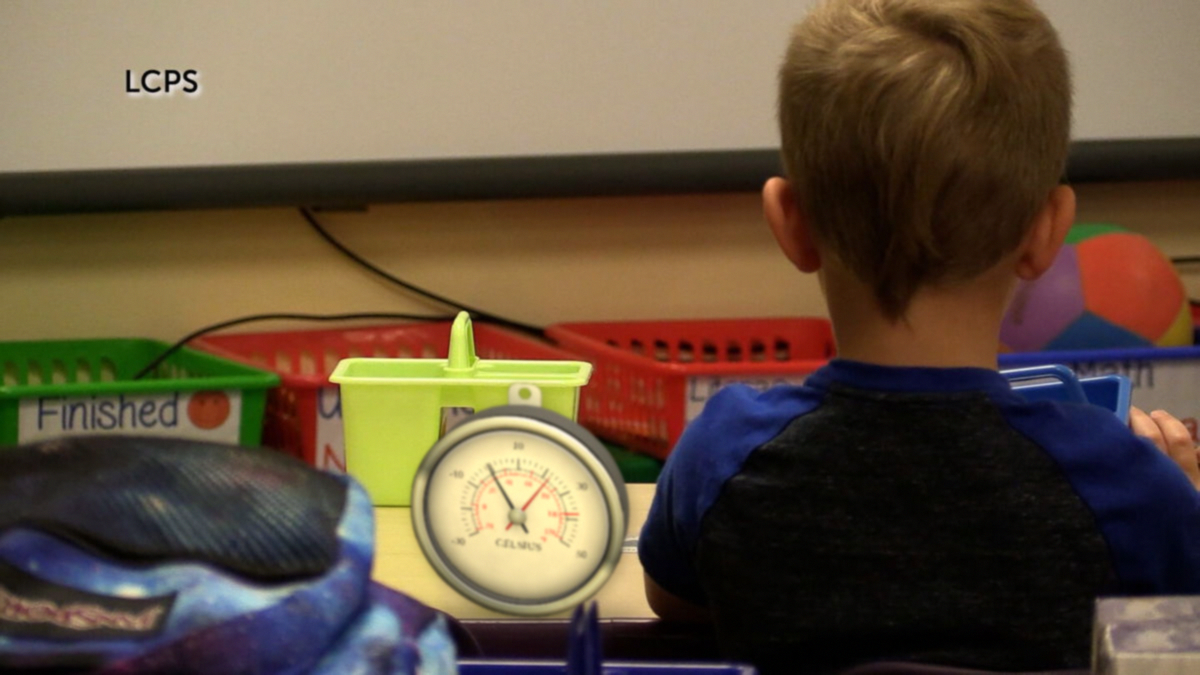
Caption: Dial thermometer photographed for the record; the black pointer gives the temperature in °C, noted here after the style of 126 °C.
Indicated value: 0 °C
